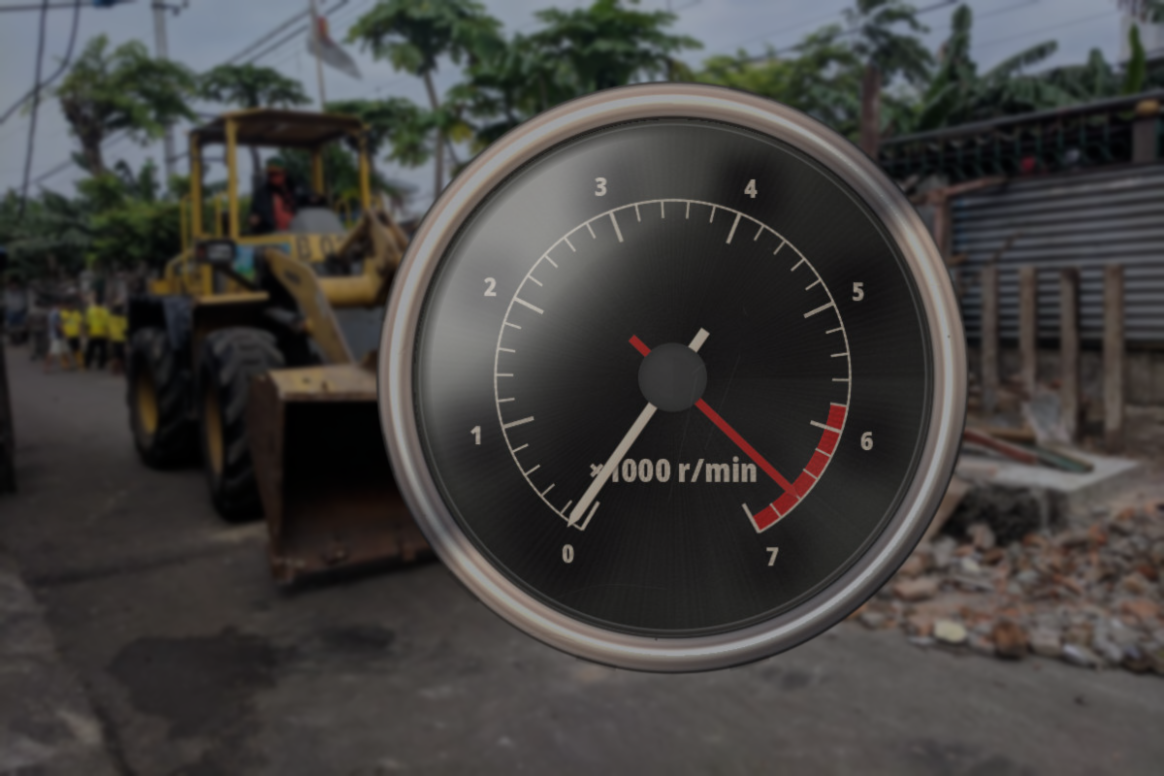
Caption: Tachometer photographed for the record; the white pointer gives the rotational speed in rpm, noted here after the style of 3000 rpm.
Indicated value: 100 rpm
